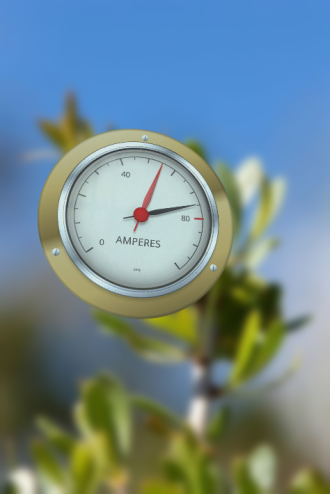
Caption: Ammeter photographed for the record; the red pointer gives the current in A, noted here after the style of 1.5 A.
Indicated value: 55 A
